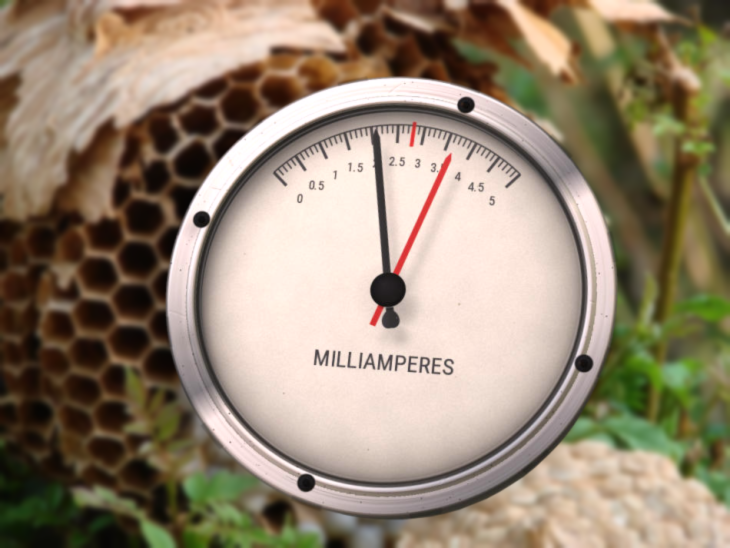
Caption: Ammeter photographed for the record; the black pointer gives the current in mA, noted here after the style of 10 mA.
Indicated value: 2.1 mA
